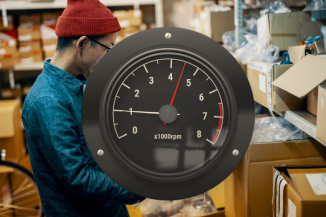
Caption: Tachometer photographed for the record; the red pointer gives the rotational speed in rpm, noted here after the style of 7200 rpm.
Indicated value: 4500 rpm
